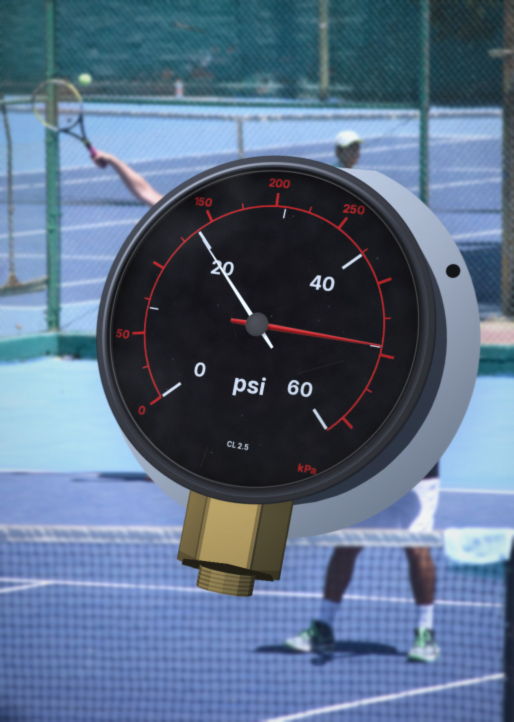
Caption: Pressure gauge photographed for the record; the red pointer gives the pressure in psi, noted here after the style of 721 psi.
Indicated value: 50 psi
